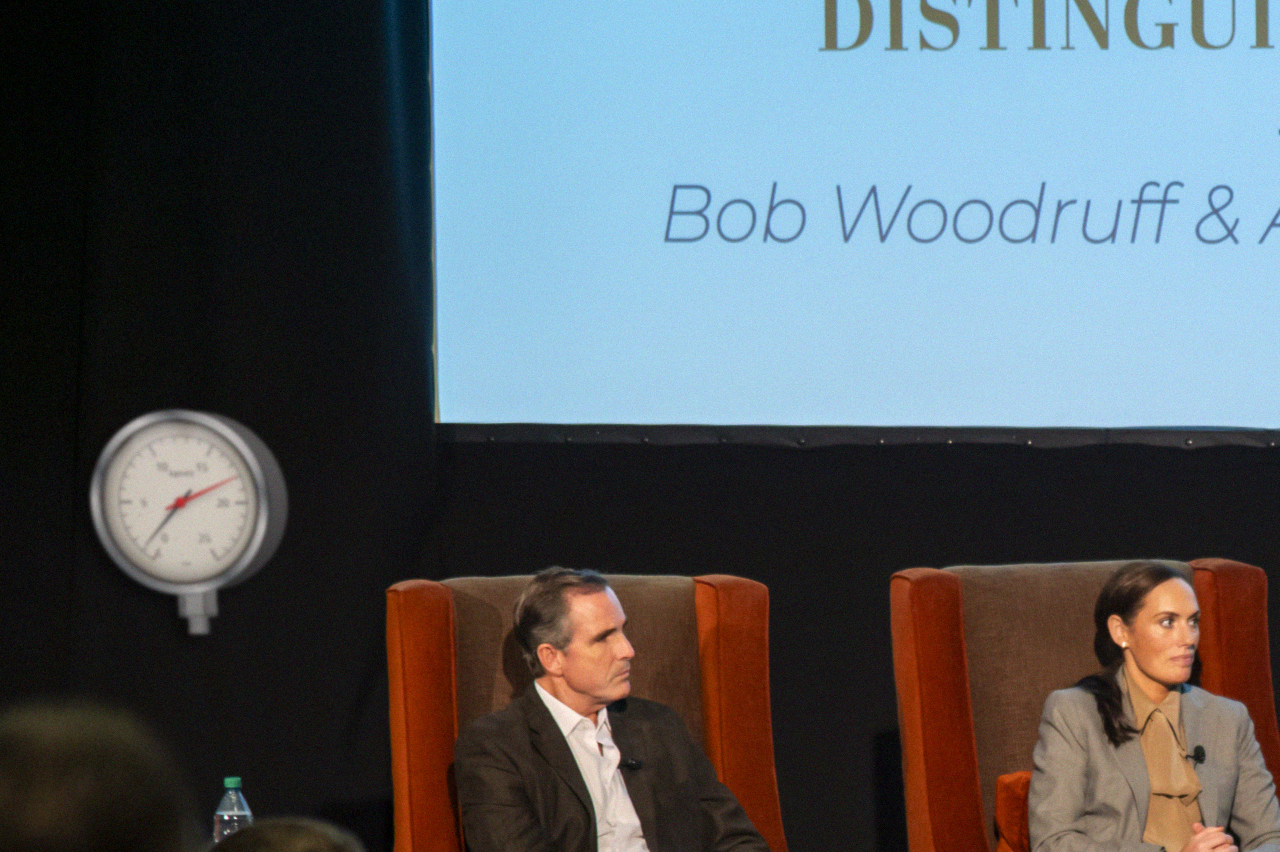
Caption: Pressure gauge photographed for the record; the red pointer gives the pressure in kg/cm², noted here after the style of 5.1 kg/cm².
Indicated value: 18 kg/cm²
